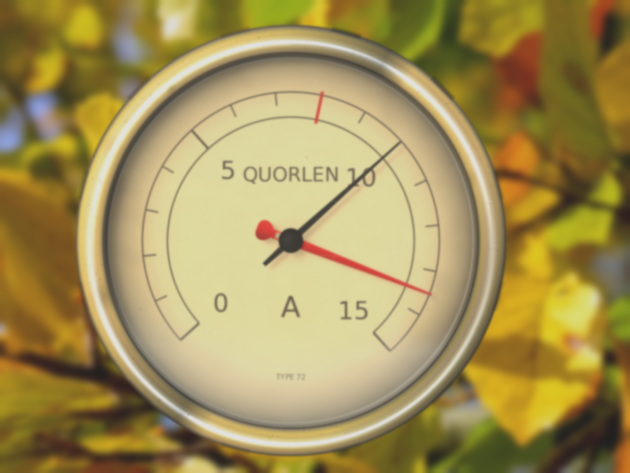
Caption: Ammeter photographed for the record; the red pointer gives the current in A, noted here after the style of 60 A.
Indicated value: 13.5 A
